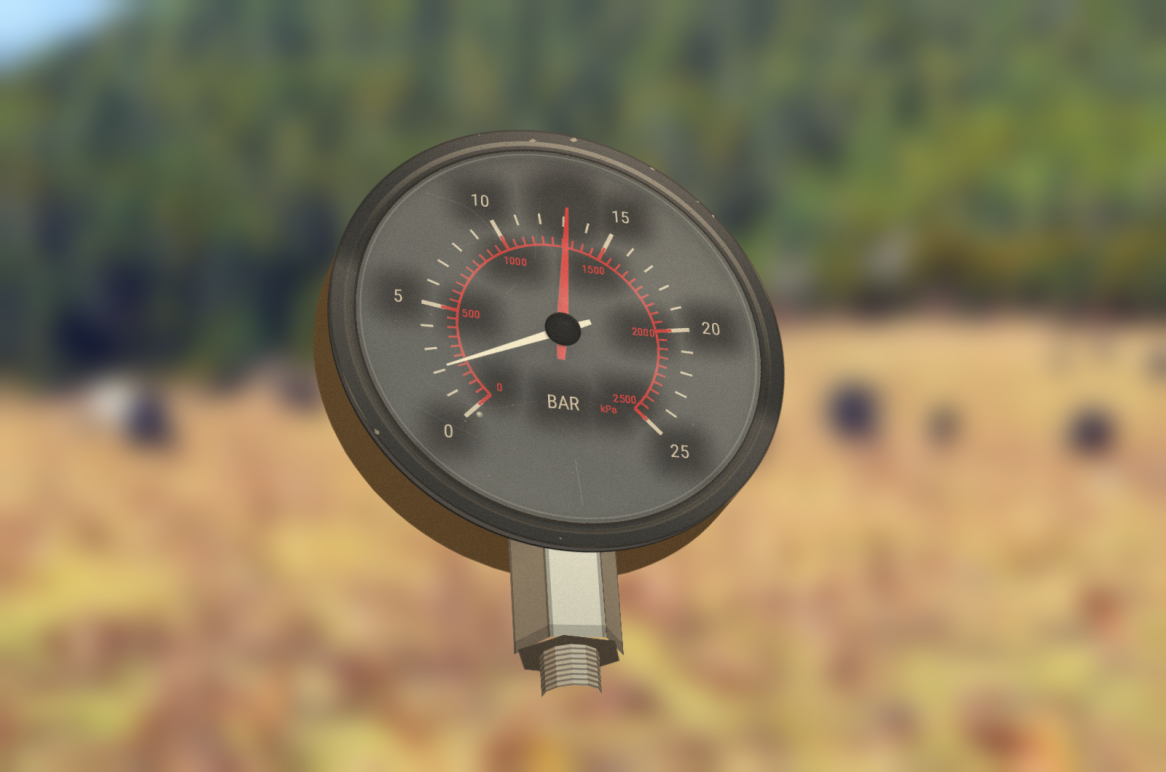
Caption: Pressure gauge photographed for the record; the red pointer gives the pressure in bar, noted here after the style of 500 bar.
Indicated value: 13 bar
